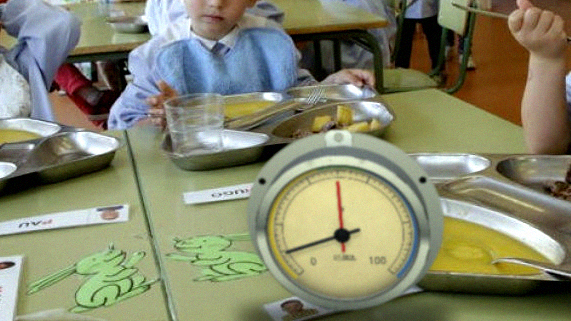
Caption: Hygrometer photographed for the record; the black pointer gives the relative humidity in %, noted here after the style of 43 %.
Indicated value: 10 %
